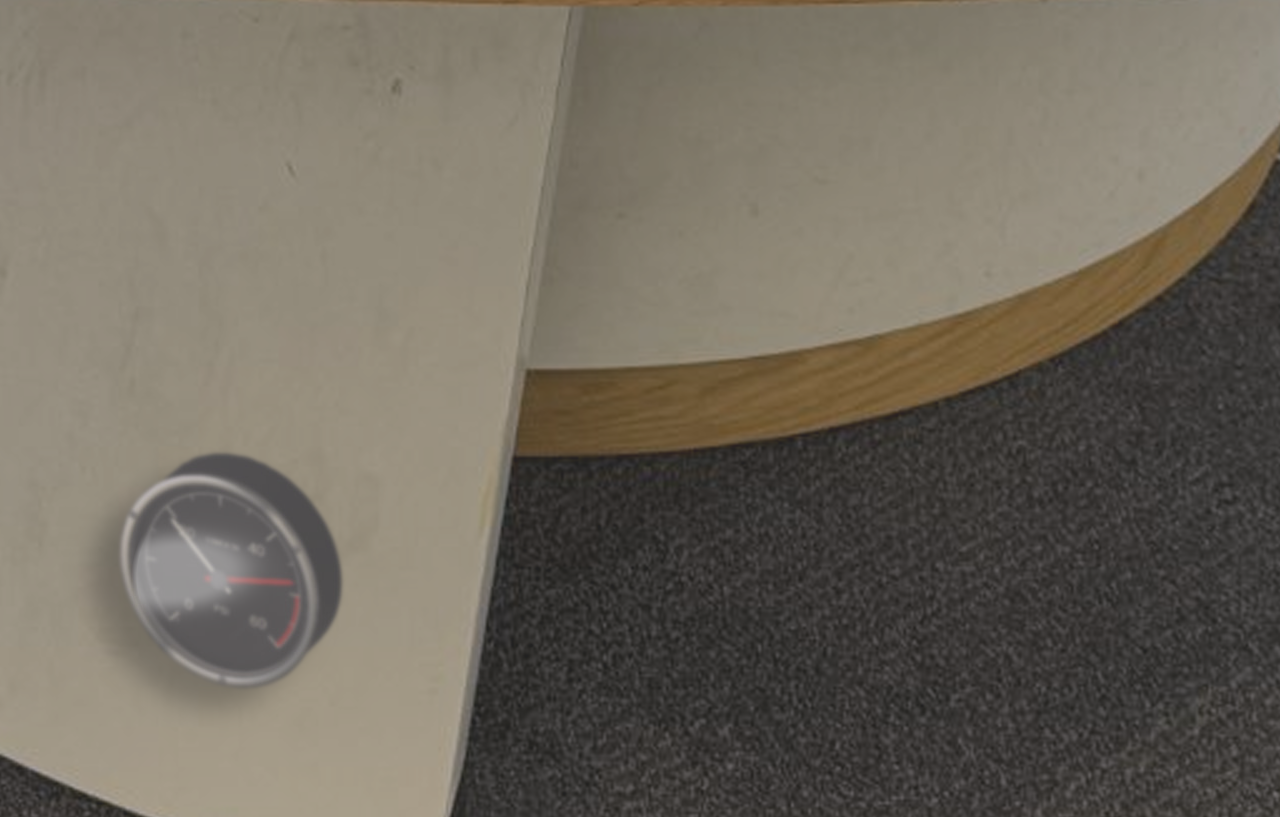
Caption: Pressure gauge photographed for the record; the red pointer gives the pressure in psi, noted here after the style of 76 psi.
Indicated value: 47.5 psi
